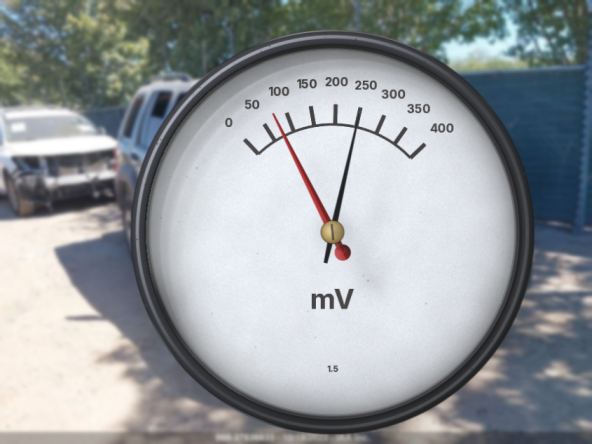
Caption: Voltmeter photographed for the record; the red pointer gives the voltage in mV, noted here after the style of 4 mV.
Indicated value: 75 mV
